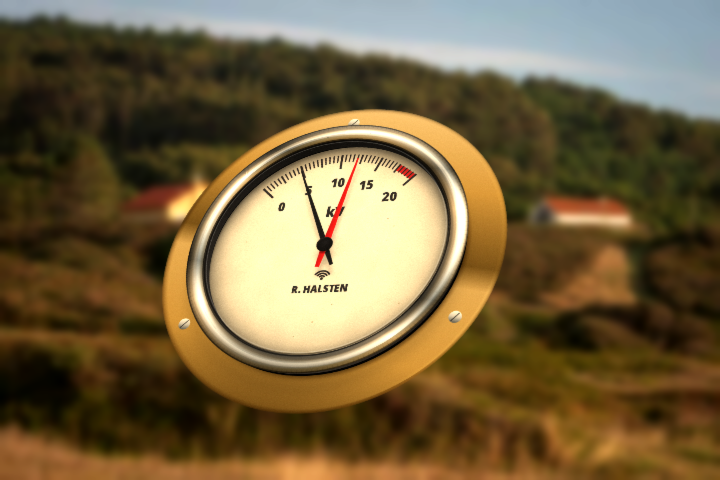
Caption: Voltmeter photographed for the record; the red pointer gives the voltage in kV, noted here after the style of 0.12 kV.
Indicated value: 12.5 kV
